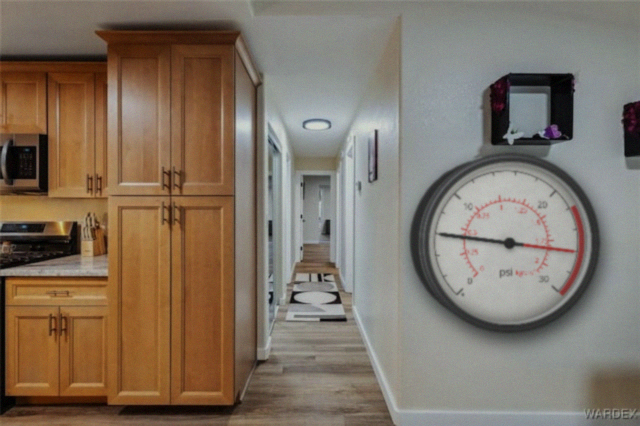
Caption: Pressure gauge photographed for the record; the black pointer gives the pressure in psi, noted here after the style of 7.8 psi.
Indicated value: 6 psi
